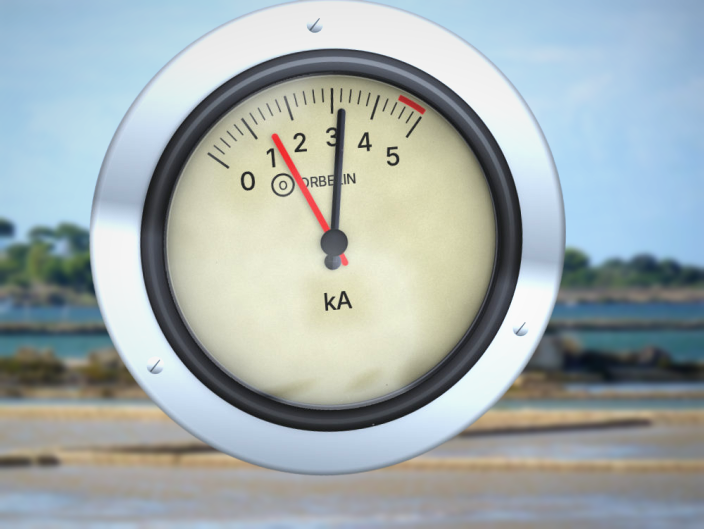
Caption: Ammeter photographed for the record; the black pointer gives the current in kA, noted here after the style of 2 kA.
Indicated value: 3.2 kA
